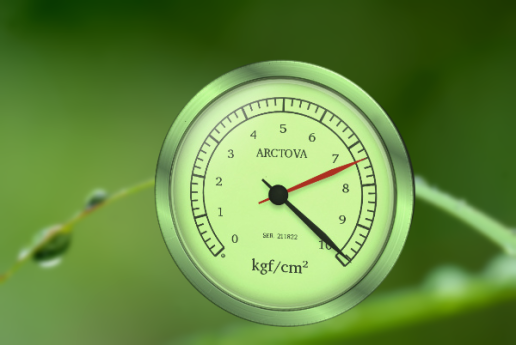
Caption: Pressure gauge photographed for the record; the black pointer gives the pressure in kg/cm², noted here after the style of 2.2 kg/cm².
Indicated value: 9.8 kg/cm²
